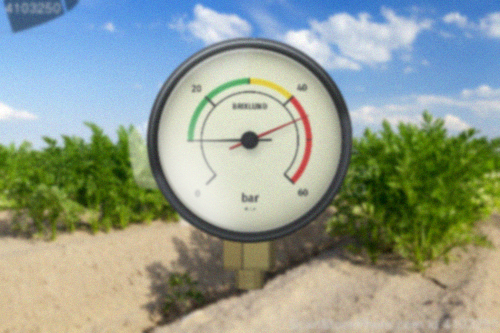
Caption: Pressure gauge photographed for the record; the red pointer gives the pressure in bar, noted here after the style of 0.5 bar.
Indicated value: 45 bar
